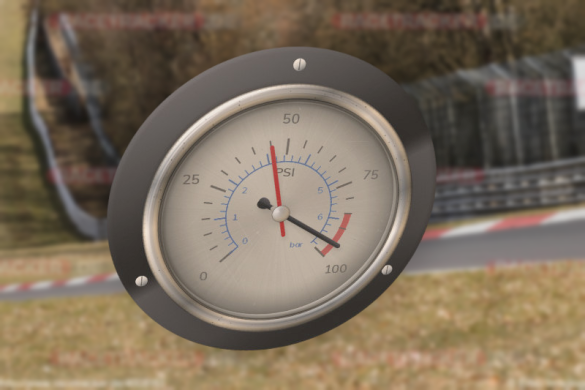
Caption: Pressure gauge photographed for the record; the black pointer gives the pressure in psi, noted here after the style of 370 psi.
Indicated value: 95 psi
